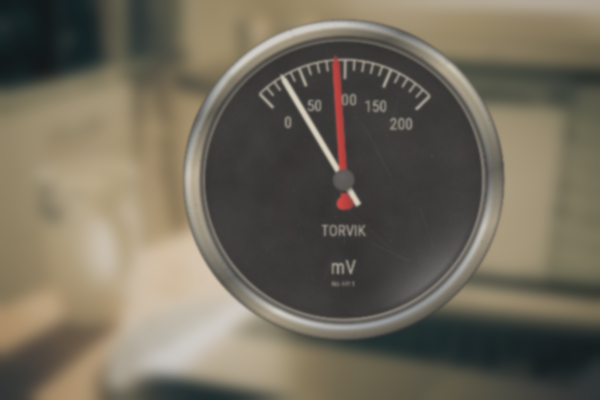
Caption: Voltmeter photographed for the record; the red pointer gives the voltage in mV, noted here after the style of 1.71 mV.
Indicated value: 90 mV
